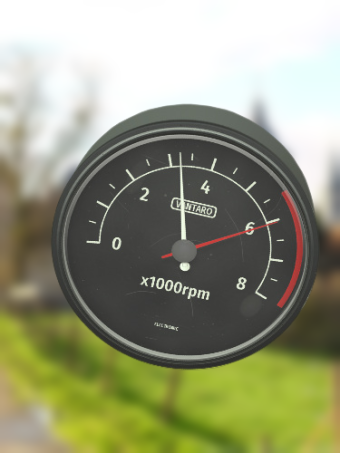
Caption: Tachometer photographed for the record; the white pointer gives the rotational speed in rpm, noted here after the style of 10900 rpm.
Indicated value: 3250 rpm
